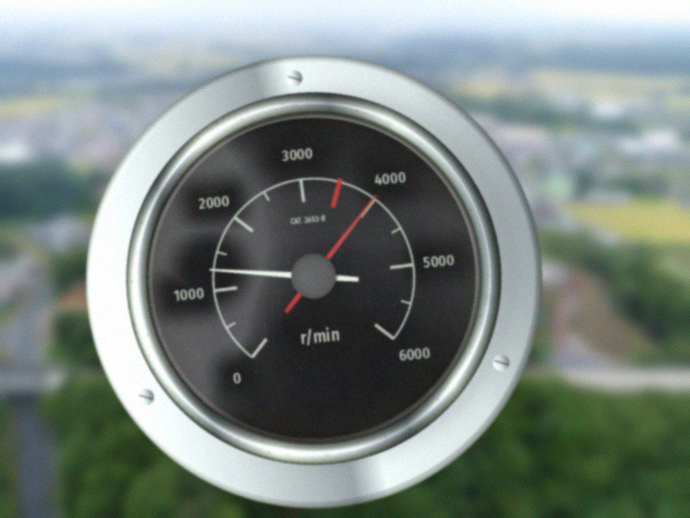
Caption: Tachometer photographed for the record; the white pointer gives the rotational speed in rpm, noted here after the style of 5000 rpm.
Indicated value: 1250 rpm
